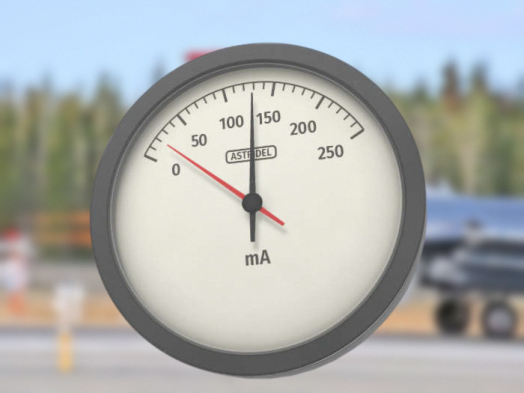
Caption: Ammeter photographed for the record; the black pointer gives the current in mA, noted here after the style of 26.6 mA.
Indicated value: 130 mA
